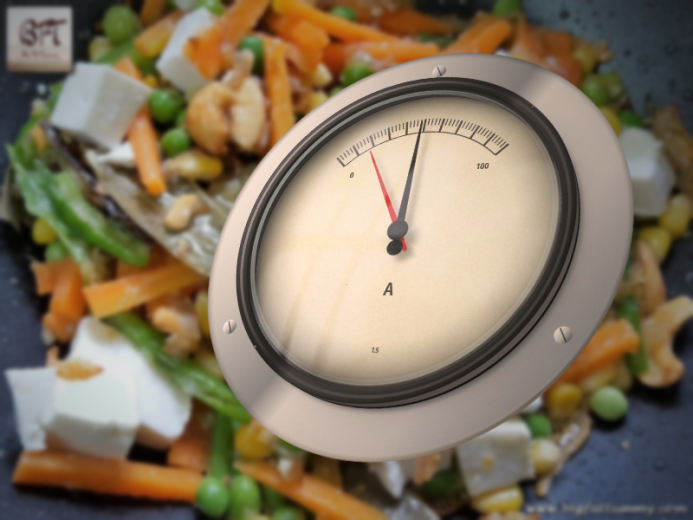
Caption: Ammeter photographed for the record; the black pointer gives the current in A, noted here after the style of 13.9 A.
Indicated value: 50 A
